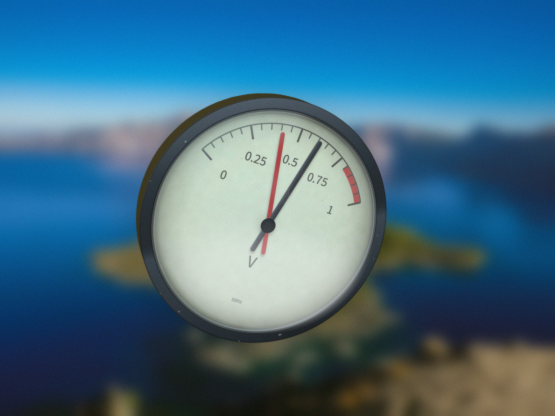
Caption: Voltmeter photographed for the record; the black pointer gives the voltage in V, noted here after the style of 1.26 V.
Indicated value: 0.6 V
